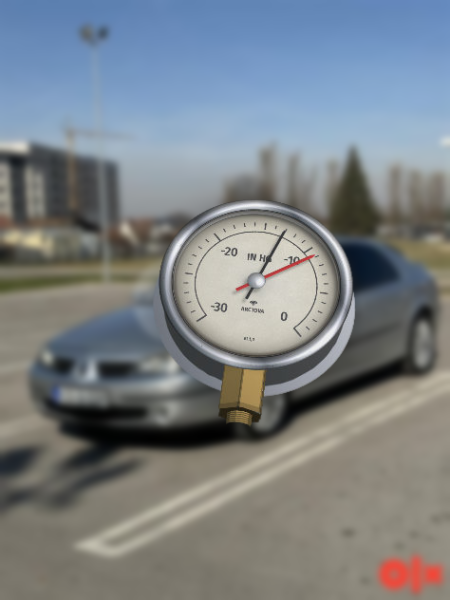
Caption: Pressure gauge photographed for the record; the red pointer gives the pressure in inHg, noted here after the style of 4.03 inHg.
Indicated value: -9 inHg
